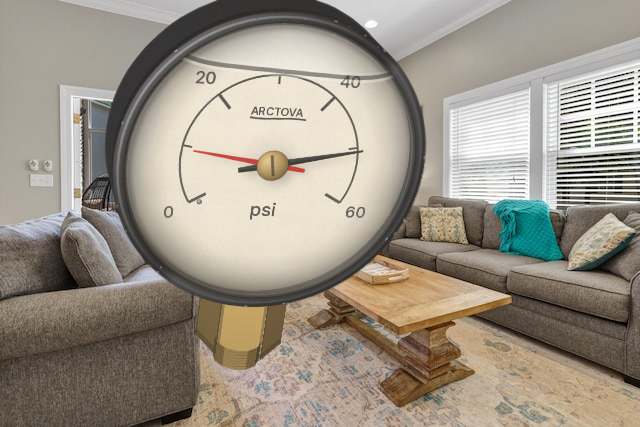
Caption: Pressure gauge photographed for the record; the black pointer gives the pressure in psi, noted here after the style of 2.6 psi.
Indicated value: 50 psi
